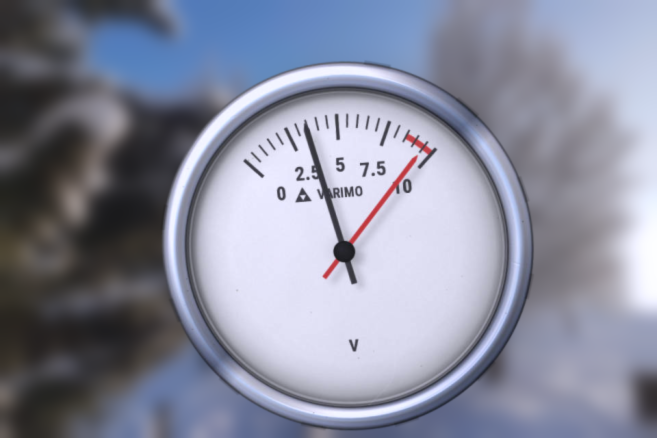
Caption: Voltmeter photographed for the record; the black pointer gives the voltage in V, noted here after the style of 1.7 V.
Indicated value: 3.5 V
